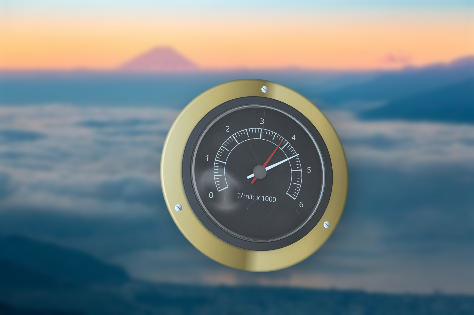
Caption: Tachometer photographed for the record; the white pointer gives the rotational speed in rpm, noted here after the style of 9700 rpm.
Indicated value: 4500 rpm
